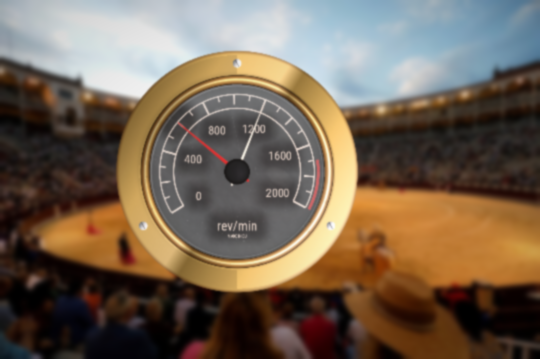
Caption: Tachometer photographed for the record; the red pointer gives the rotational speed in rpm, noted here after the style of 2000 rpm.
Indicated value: 600 rpm
